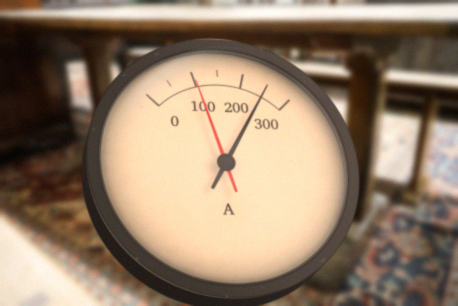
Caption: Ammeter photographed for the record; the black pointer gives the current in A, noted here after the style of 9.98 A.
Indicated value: 250 A
